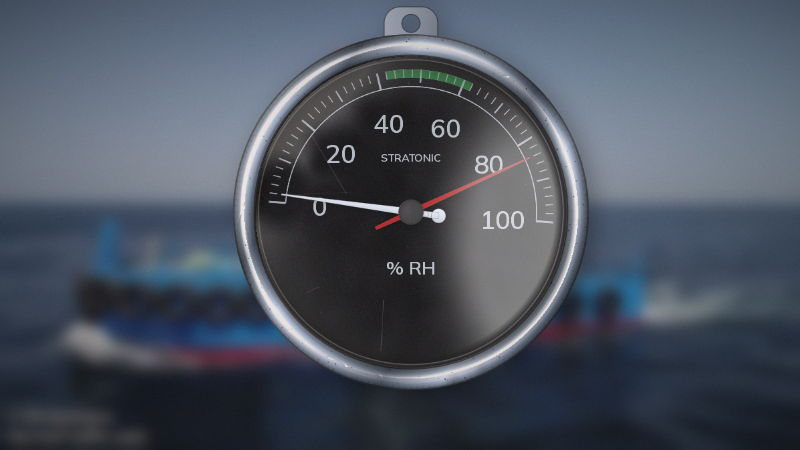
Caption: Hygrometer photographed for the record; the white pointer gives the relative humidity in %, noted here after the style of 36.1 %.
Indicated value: 2 %
